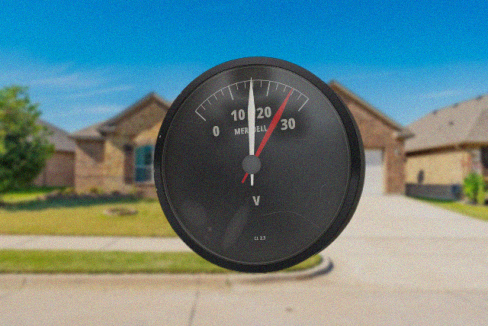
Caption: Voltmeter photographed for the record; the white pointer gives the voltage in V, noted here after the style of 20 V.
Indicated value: 16 V
